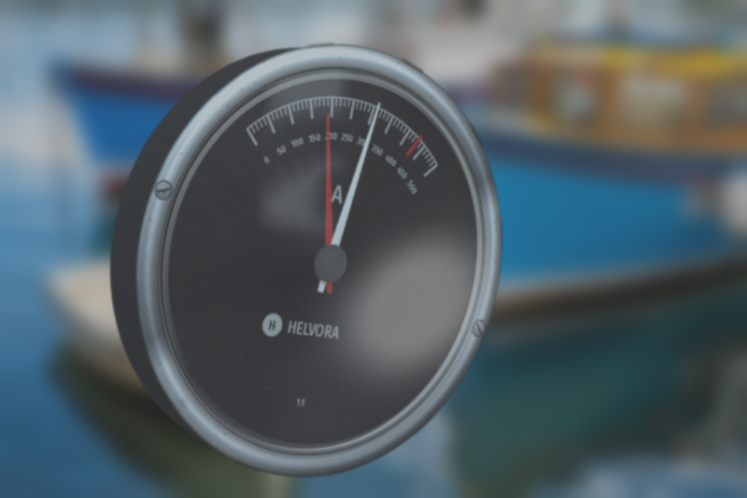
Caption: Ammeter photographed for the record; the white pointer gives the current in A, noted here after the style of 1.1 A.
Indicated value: 300 A
